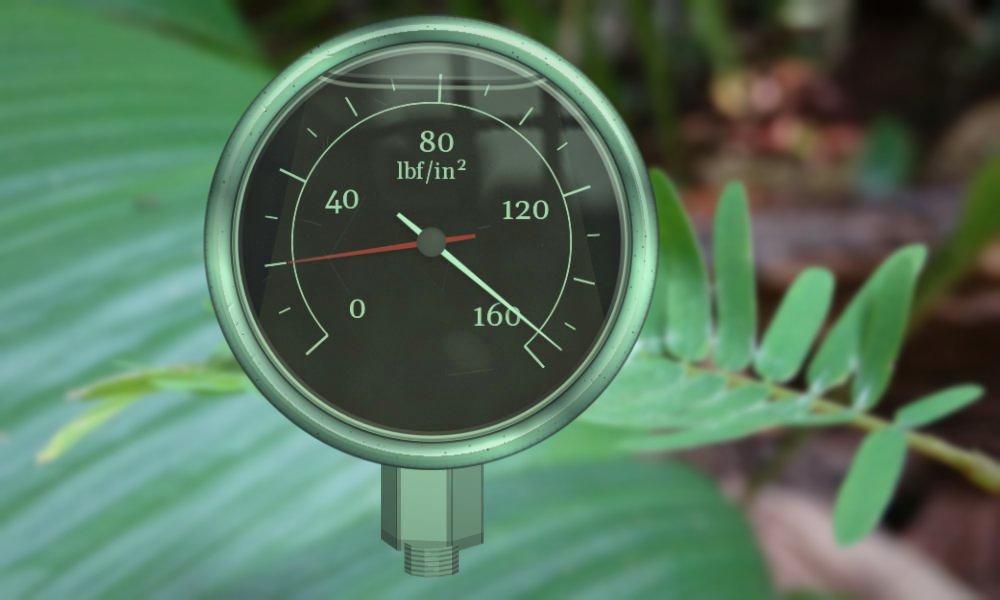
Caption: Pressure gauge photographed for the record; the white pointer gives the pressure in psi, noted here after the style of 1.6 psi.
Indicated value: 155 psi
